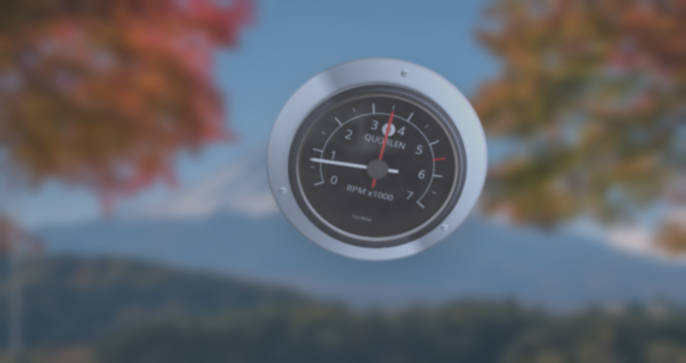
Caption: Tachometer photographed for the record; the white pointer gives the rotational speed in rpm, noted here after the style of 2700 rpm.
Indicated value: 750 rpm
